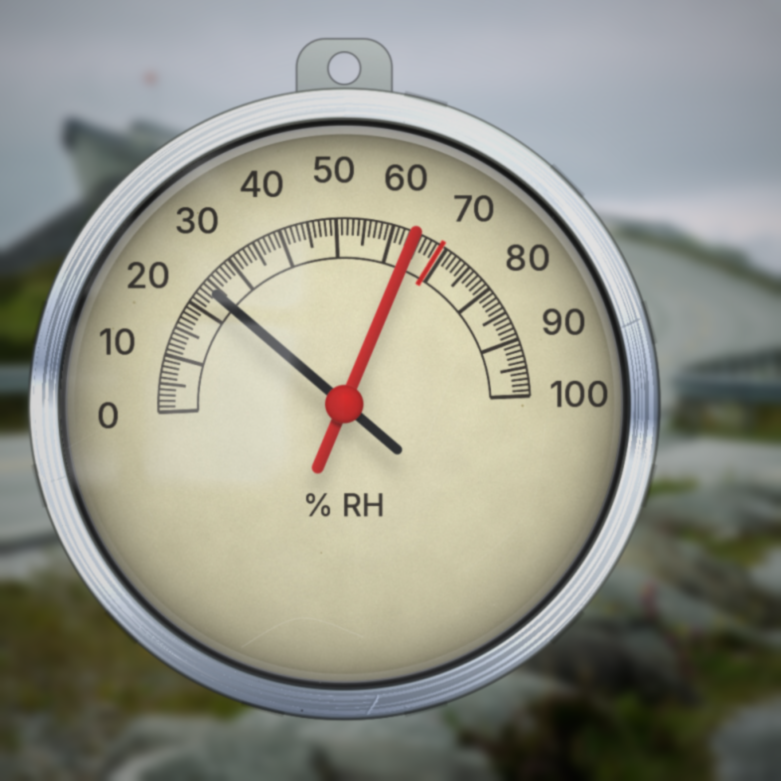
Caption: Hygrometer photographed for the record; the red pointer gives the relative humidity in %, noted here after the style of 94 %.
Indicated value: 64 %
